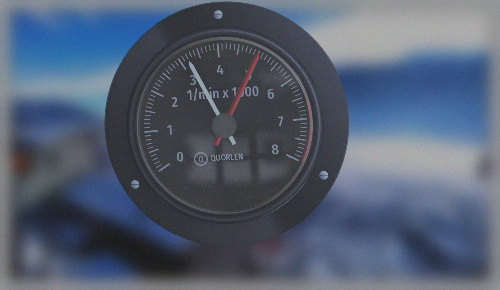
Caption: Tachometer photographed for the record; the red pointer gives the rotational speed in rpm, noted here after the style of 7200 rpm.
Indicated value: 5000 rpm
